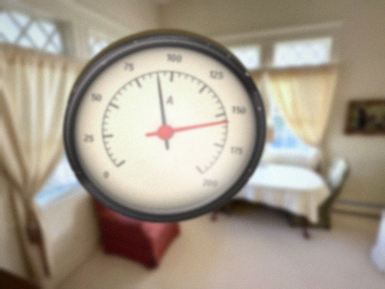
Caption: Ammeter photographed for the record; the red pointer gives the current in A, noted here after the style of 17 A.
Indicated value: 155 A
